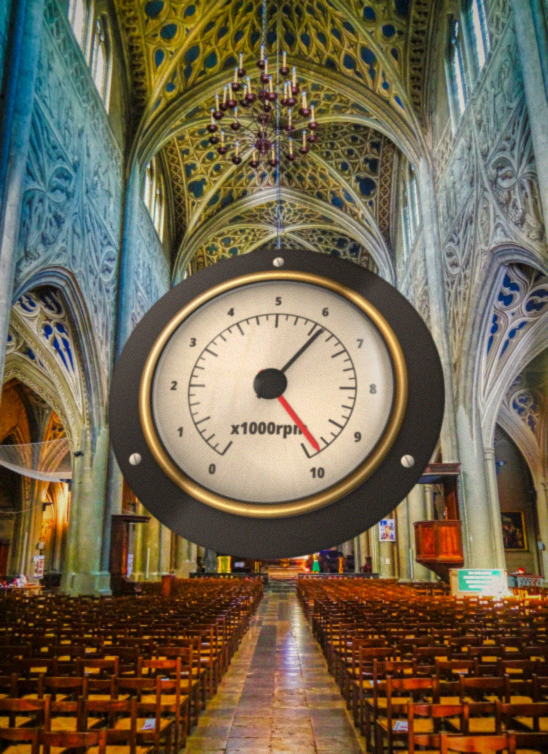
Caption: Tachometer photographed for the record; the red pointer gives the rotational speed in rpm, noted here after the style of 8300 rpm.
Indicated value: 9750 rpm
